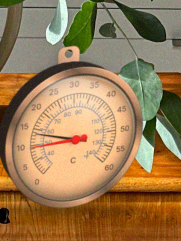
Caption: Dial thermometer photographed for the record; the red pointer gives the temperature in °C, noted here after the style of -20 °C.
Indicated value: 10 °C
